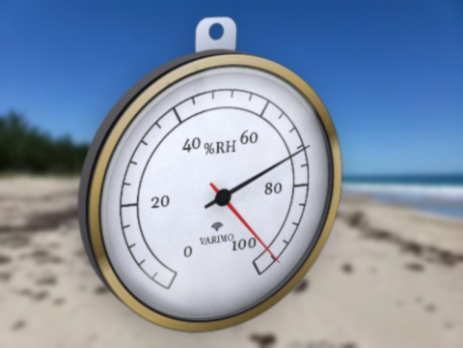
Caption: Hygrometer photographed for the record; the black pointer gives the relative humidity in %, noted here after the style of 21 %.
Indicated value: 72 %
